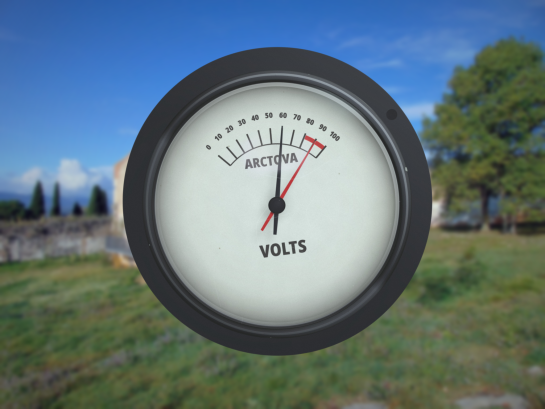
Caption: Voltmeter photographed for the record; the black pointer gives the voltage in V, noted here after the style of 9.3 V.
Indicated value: 60 V
